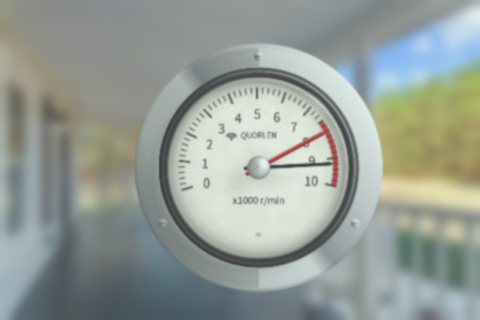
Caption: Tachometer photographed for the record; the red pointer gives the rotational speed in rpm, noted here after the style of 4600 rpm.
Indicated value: 8000 rpm
